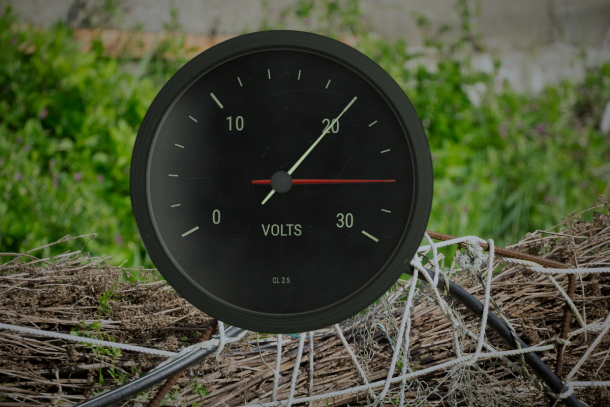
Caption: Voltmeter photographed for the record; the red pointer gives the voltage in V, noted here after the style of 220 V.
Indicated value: 26 V
